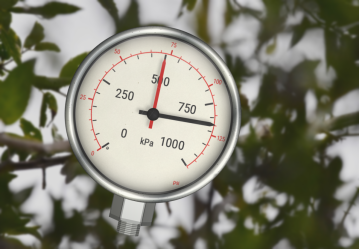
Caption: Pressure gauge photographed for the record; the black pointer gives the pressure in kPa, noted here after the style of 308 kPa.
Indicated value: 825 kPa
